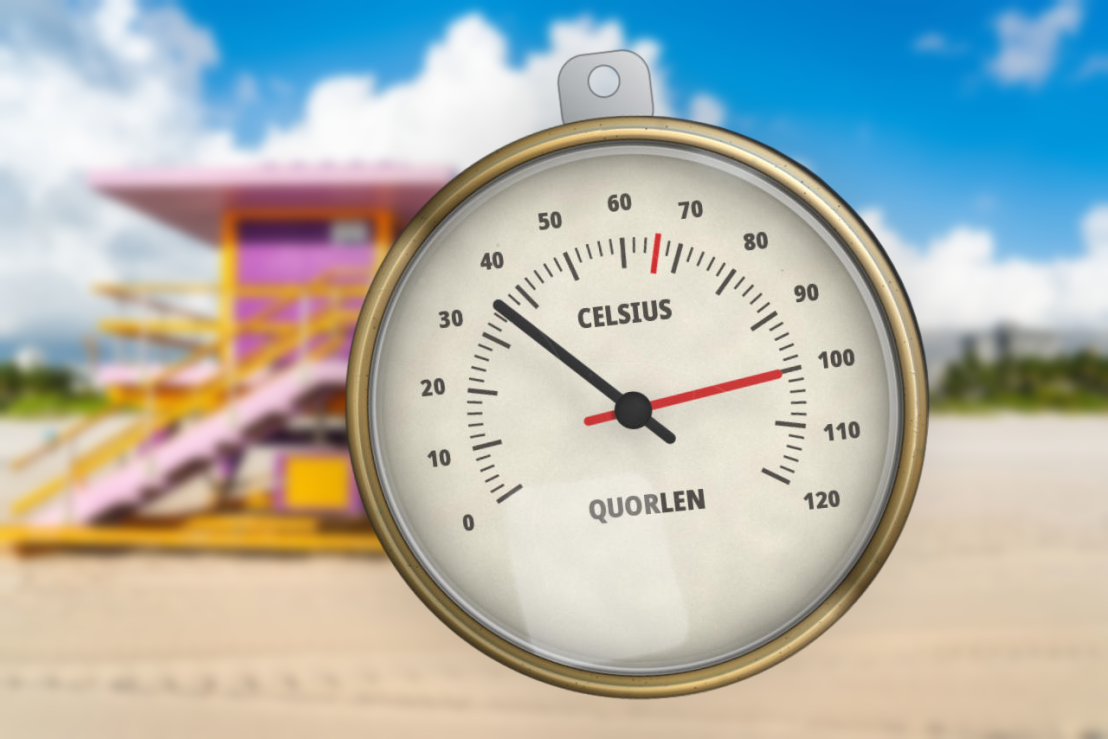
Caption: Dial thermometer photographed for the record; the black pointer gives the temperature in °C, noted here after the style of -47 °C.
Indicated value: 36 °C
